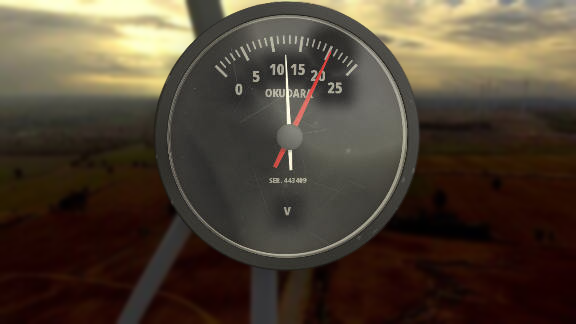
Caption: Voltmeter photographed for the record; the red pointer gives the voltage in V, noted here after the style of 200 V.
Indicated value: 20 V
